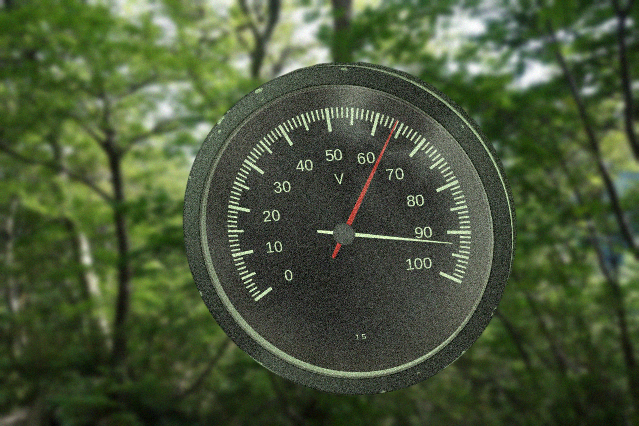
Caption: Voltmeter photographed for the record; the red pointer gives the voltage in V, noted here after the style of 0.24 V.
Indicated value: 64 V
